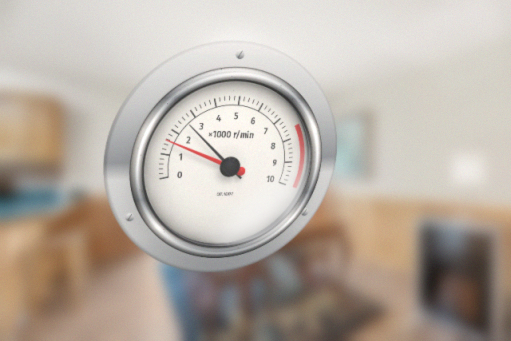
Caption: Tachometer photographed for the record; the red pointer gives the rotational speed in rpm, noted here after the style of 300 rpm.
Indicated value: 1600 rpm
